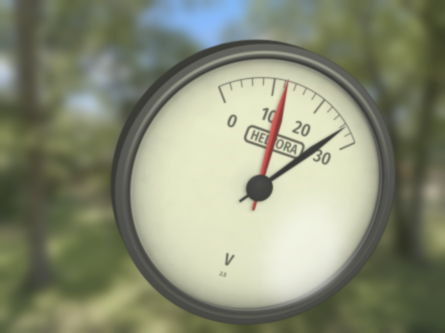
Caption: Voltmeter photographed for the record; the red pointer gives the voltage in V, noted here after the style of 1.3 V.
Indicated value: 12 V
